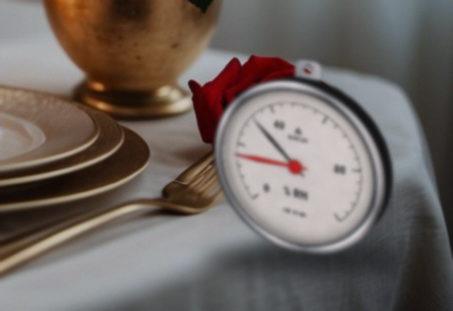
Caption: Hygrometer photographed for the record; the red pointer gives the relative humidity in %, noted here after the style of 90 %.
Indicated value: 16 %
